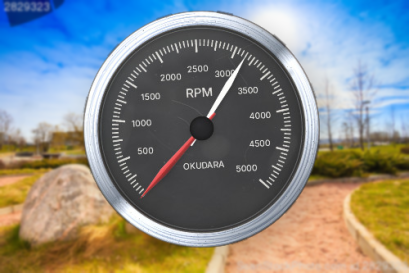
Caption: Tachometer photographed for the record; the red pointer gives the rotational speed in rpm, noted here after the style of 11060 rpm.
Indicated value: 0 rpm
